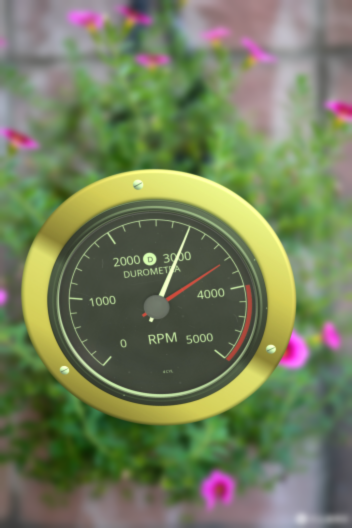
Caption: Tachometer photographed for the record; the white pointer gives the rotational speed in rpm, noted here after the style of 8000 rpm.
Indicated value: 3000 rpm
